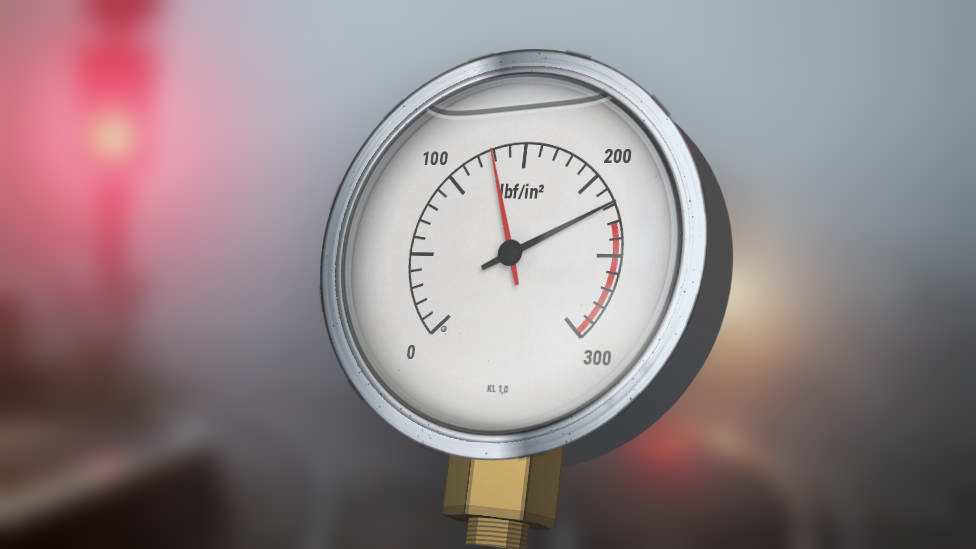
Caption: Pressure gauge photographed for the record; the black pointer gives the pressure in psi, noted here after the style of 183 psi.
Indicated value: 220 psi
